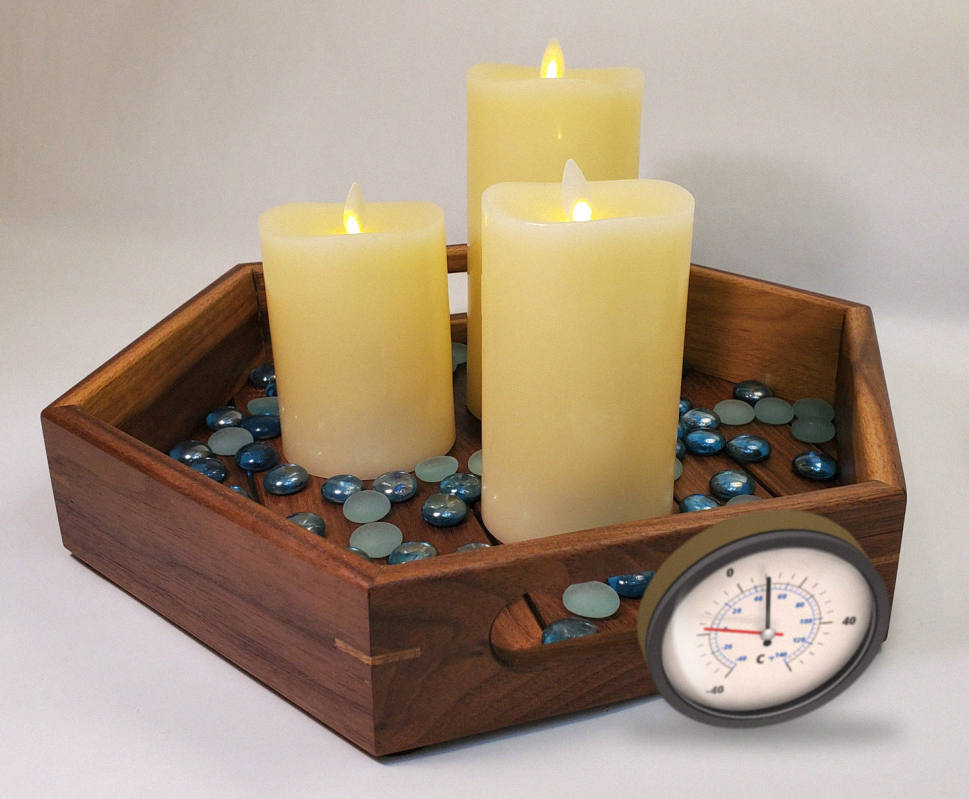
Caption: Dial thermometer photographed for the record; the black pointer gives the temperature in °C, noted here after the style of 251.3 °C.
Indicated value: 8 °C
